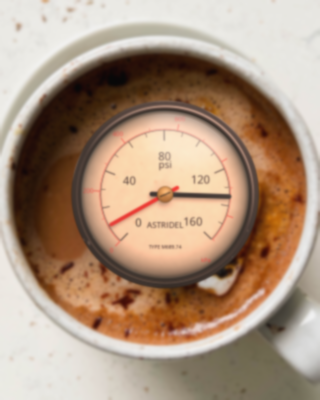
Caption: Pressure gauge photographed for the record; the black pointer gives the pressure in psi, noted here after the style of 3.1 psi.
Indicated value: 135 psi
